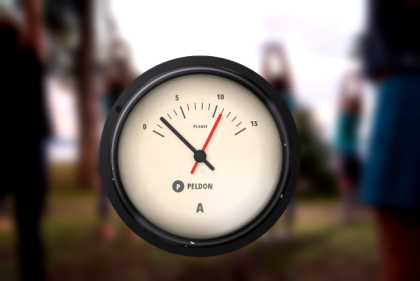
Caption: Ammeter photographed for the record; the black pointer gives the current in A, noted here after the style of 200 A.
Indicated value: 2 A
